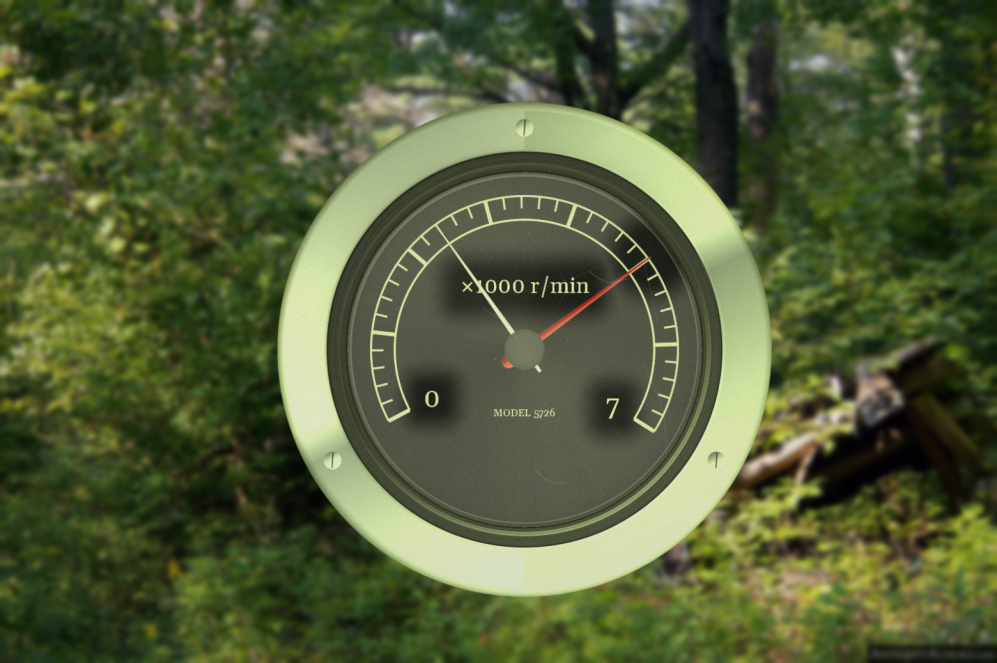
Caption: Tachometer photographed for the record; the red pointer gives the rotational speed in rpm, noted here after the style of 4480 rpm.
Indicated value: 5000 rpm
